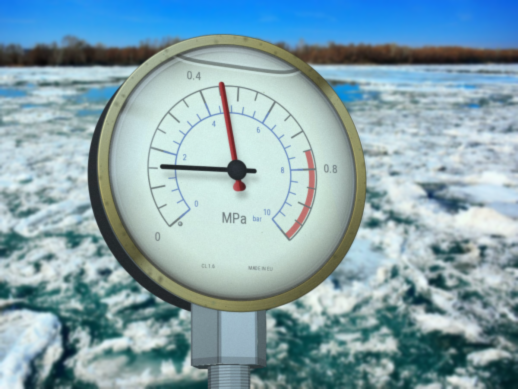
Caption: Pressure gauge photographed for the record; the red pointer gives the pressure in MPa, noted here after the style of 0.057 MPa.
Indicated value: 0.45 MPa
